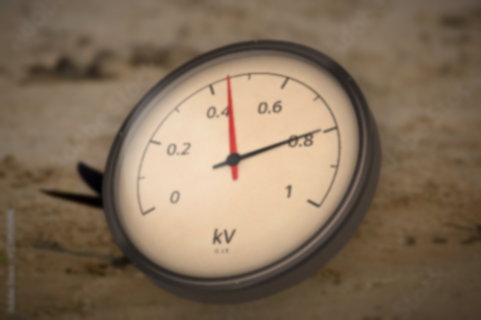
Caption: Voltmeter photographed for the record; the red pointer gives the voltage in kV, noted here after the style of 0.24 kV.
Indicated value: 0.45 kV
